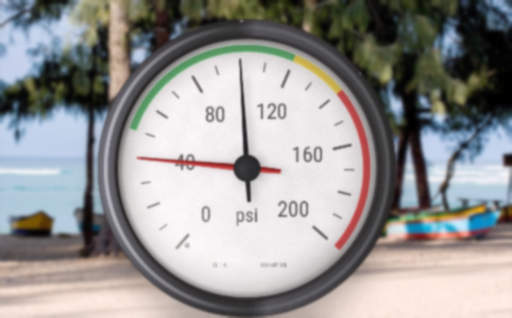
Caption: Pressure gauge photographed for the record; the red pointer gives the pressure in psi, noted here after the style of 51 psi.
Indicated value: 40 psi
